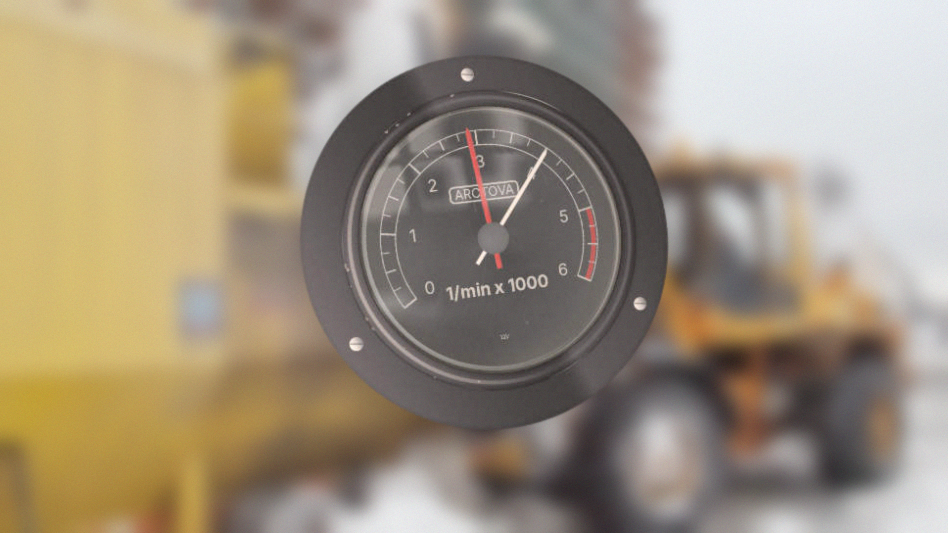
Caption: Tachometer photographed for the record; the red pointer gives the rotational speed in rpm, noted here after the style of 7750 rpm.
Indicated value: 2875 rpm
